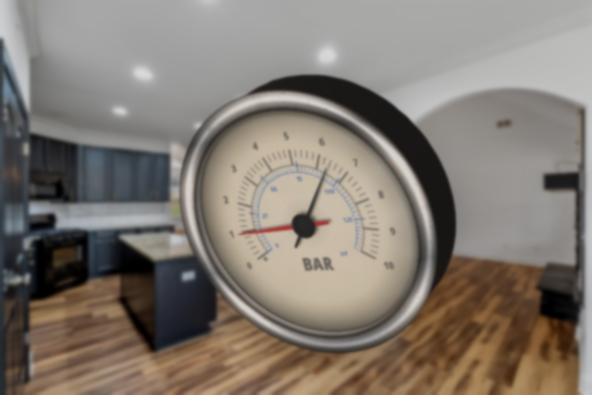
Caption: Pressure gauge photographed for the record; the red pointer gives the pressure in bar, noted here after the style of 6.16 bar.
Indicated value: 1 bar
